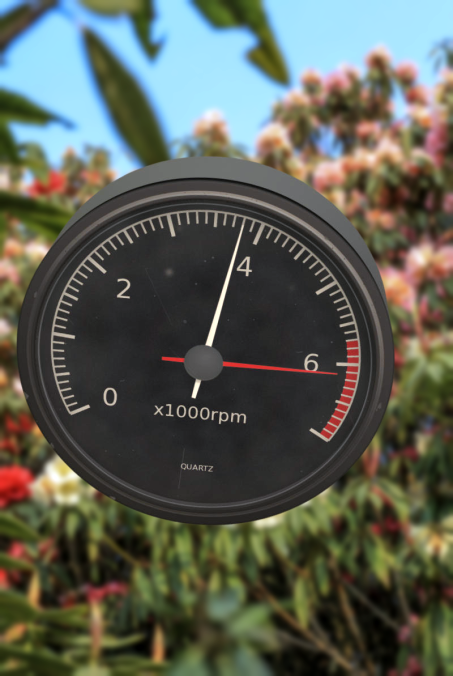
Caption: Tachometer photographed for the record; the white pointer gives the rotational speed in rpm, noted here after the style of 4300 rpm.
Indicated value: 3800 rpm
